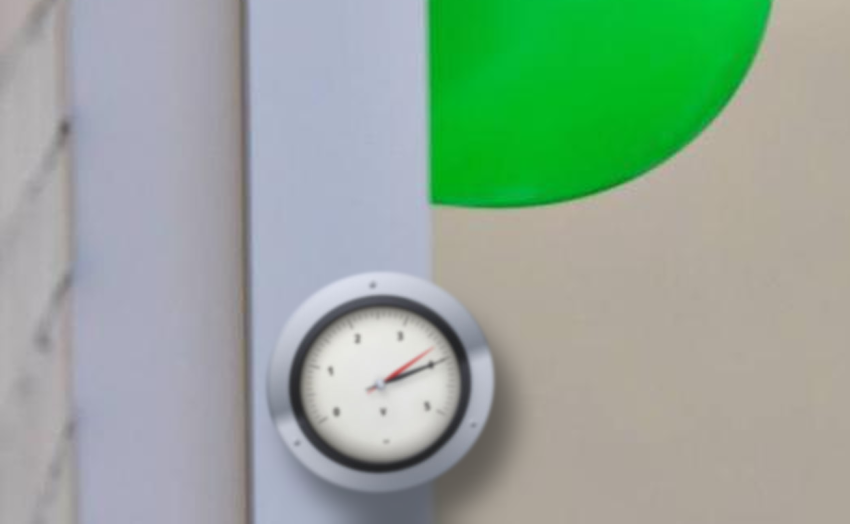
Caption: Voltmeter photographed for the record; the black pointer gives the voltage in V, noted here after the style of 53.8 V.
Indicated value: 4 V
